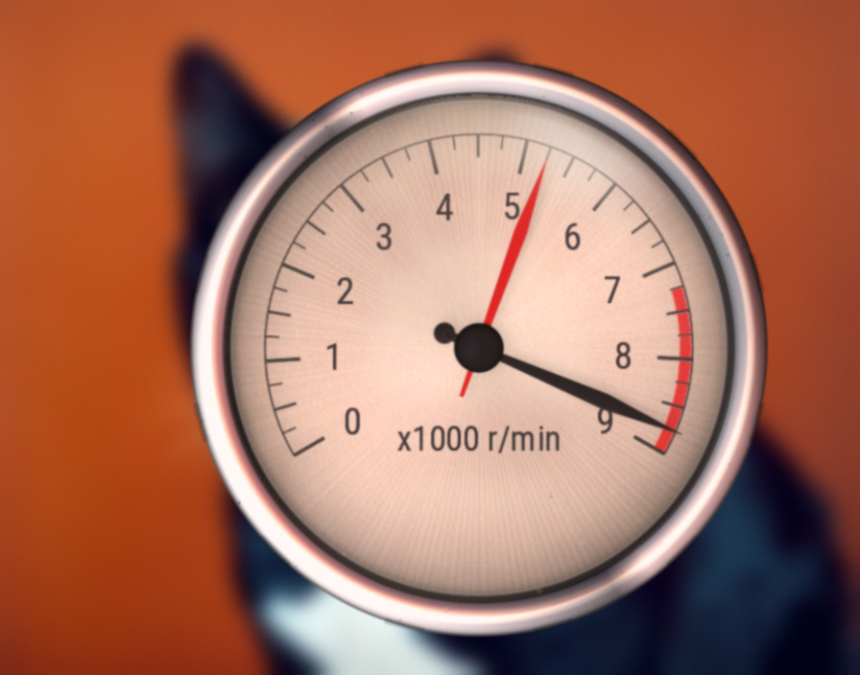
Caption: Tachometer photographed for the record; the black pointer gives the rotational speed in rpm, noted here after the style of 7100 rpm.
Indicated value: 8750 rpm
